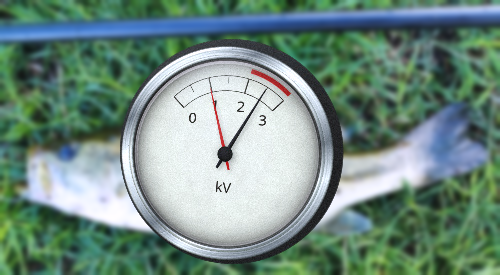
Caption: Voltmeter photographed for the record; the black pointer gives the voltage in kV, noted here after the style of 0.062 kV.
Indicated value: 2.5 kV
